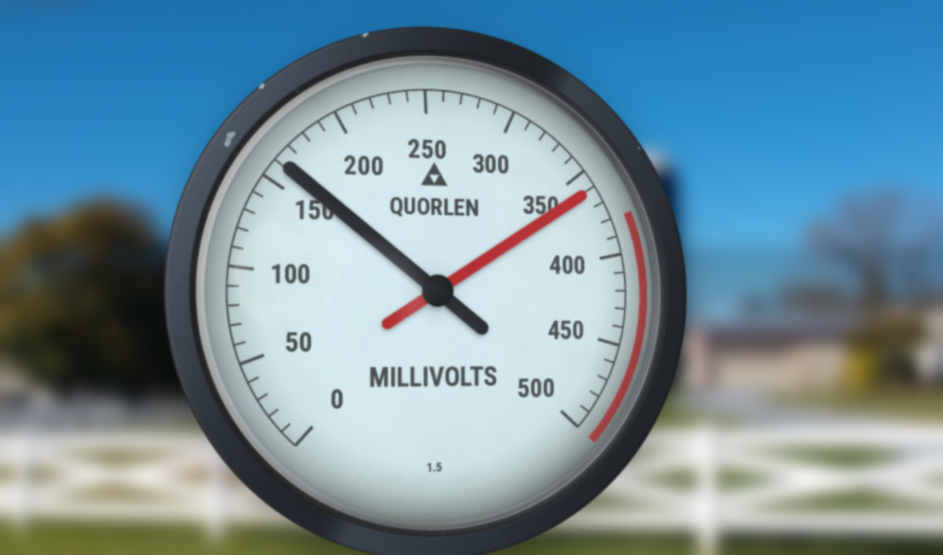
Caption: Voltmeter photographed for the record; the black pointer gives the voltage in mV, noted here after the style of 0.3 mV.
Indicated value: 160 mV
